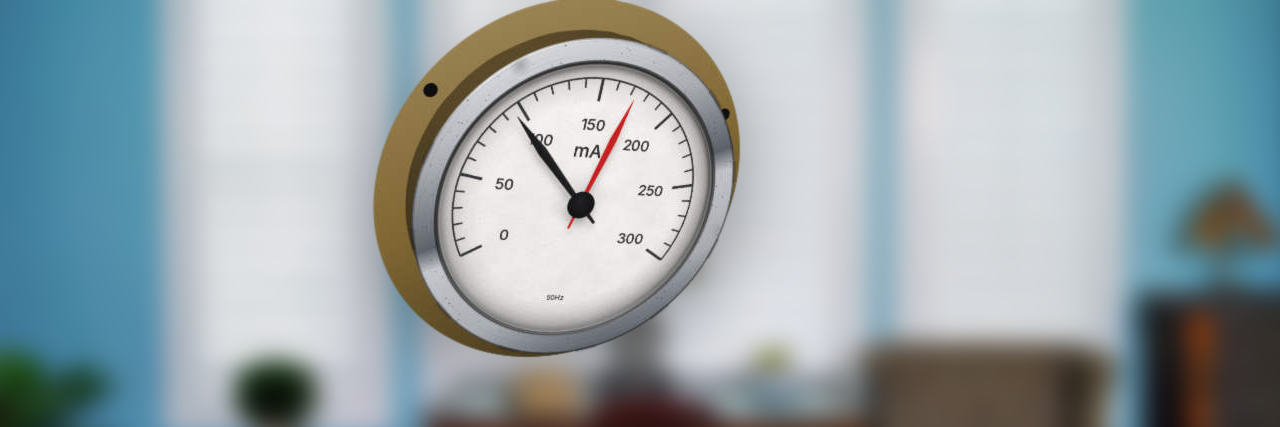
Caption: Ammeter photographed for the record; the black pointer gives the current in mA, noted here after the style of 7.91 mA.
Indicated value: 95 mA
